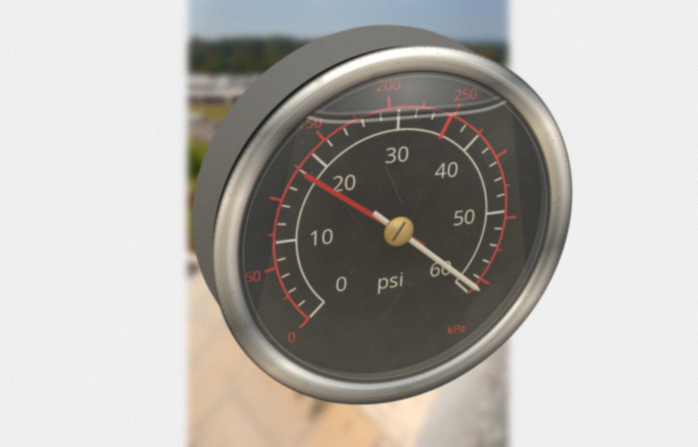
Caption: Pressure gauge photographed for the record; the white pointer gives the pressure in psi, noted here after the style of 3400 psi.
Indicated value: 59 psi
